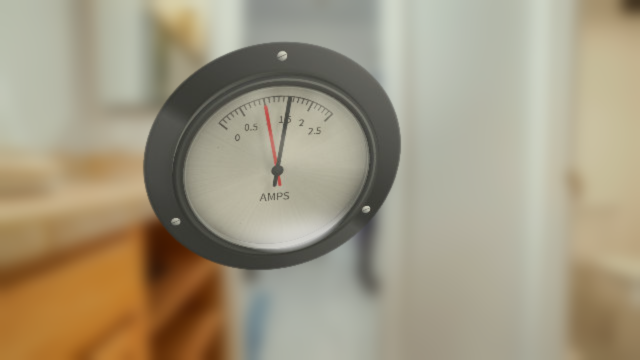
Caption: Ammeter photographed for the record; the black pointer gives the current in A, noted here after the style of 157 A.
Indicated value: 1.5 A
